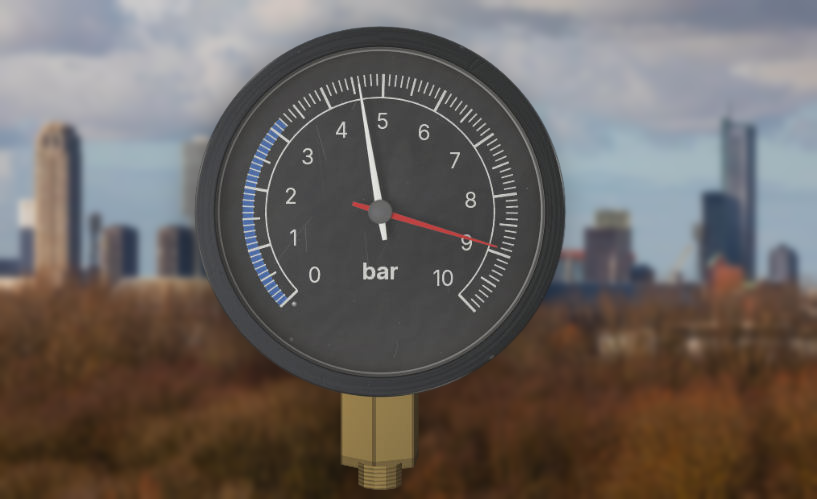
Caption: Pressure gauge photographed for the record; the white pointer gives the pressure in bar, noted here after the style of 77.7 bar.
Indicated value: 4.6 bar
